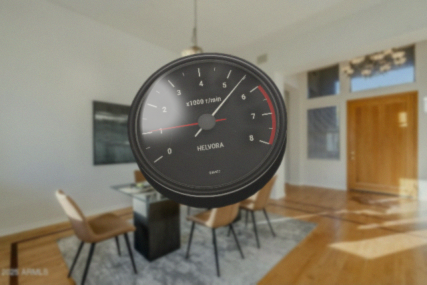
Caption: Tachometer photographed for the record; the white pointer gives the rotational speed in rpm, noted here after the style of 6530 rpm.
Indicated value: 5500 rpm
